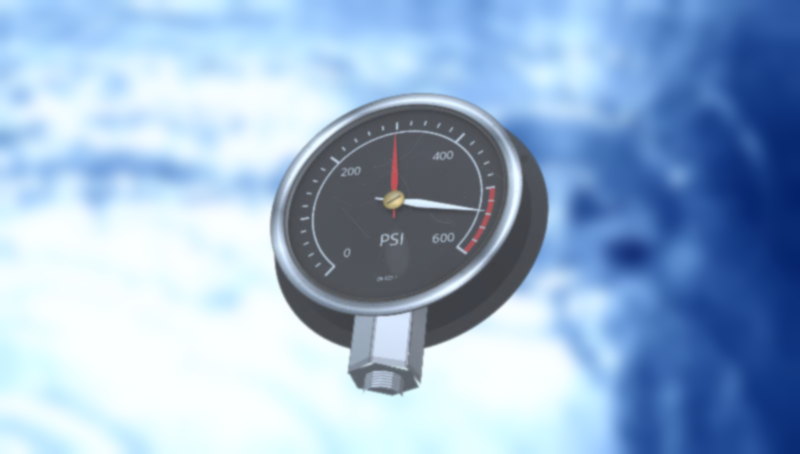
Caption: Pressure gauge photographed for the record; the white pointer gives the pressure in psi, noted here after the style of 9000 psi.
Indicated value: 540 psi
